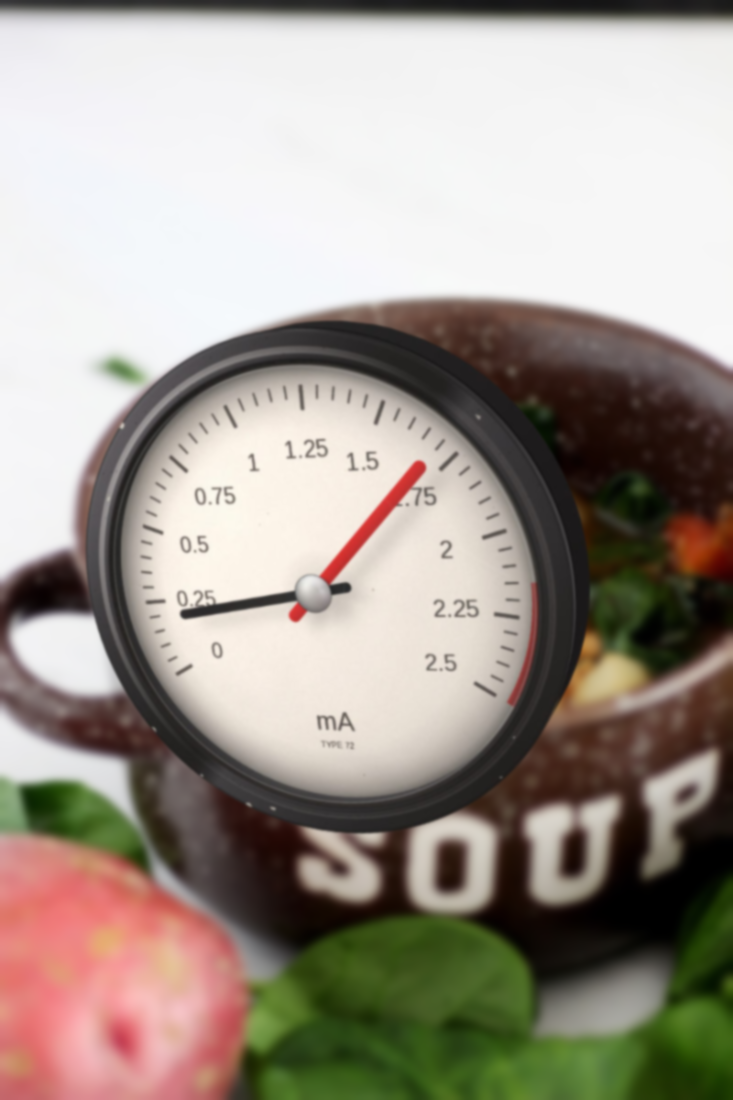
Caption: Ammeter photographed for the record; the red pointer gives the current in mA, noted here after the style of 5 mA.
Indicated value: 1.7 mA
